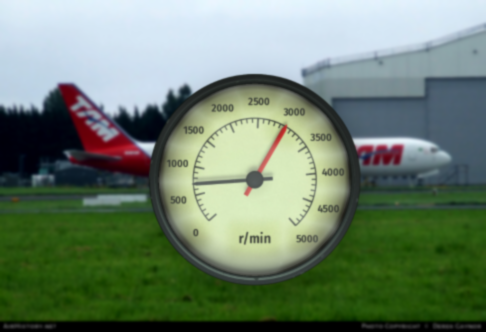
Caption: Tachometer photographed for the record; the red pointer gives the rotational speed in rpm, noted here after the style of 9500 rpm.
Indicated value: 3000 rpm
